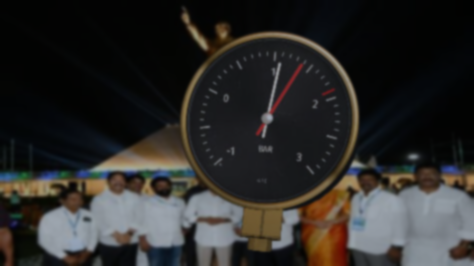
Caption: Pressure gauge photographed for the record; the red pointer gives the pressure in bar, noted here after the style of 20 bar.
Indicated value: 1.4 bar
